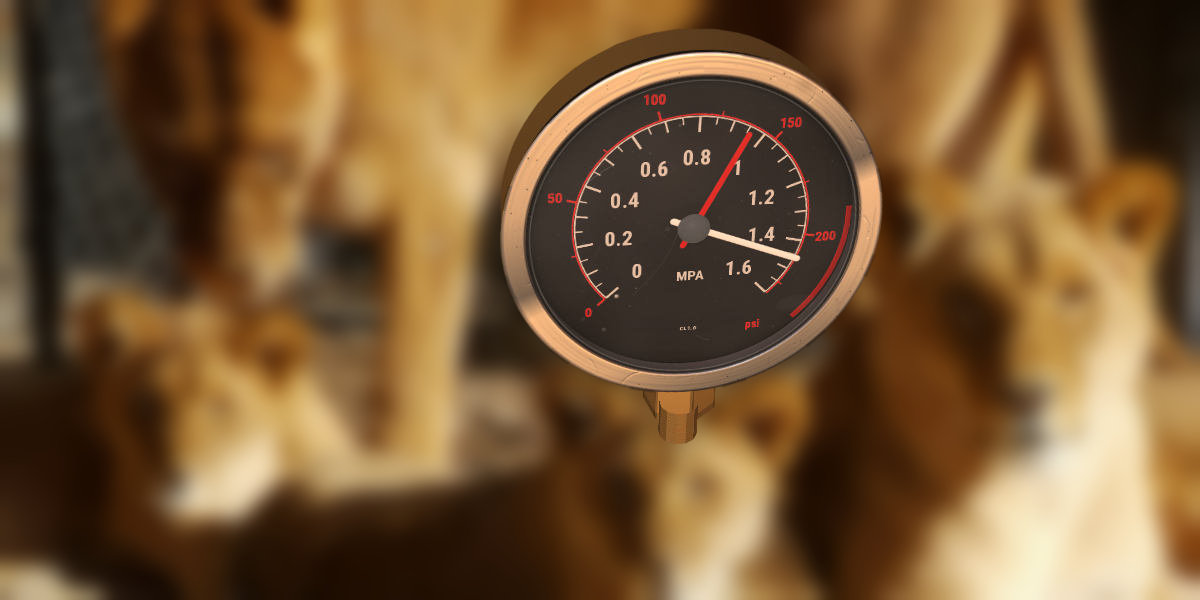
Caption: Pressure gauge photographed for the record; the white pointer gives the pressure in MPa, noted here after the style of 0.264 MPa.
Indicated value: 1.45 MPa
